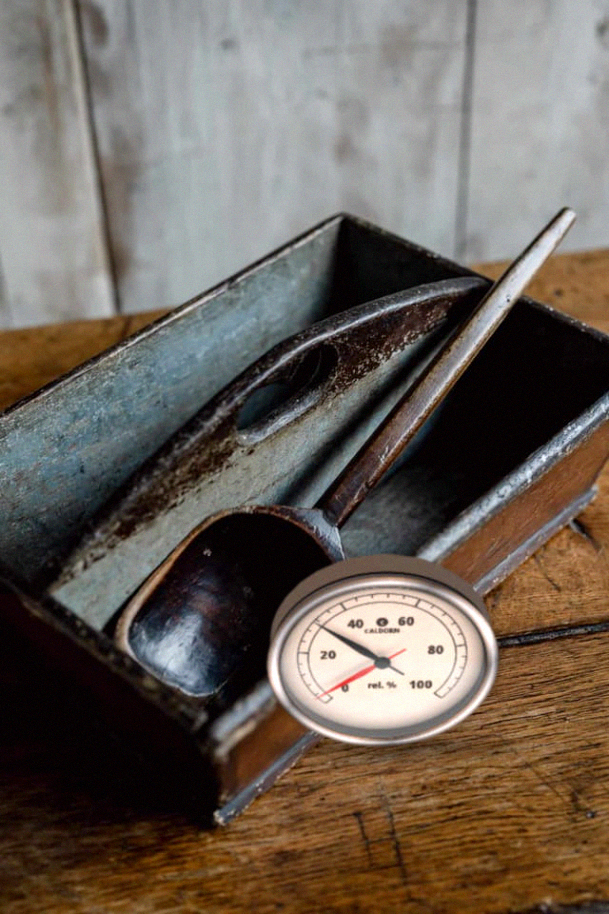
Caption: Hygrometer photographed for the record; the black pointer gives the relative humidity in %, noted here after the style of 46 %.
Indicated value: 32 %
